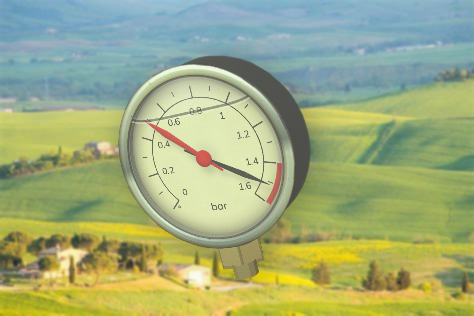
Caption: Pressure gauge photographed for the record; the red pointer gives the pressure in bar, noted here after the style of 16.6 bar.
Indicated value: 0.5 bar
